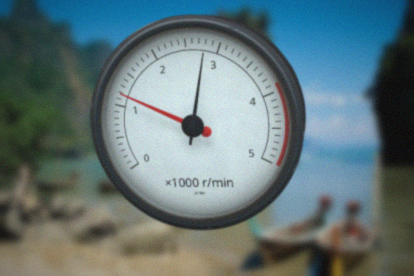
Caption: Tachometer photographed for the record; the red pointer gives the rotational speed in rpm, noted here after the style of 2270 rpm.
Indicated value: 1200 rpm
